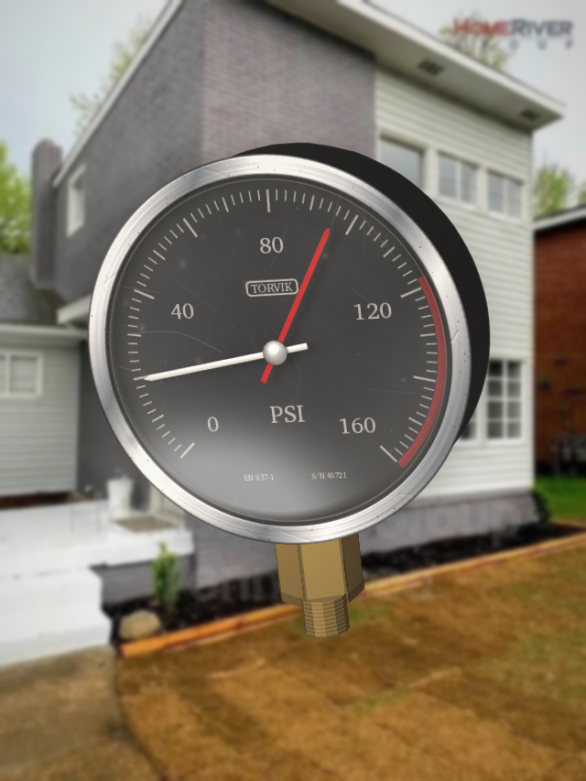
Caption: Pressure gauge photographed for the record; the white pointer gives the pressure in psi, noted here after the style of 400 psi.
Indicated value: 20 psi
